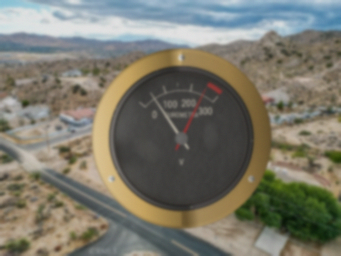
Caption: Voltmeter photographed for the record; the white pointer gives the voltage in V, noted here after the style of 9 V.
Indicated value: 50 V
